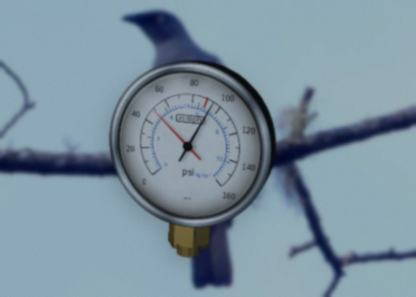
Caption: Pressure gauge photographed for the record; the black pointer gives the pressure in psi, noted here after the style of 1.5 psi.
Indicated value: 95 psi
